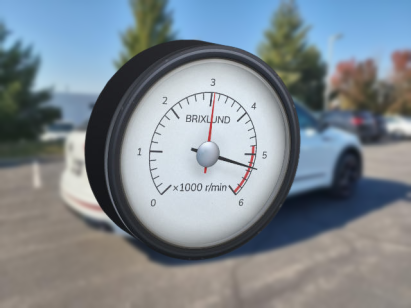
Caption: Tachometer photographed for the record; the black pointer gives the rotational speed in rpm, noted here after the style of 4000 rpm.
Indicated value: 5300 rpm
